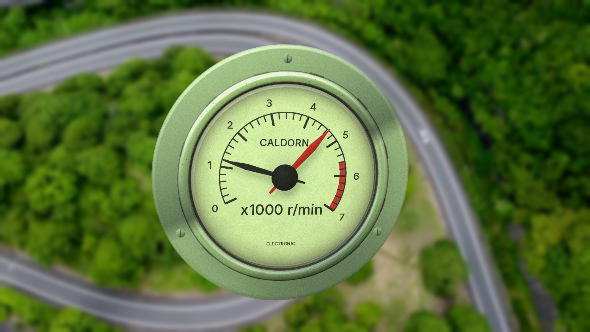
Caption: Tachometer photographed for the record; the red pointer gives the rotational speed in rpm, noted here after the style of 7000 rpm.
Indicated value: 4600 rpm
